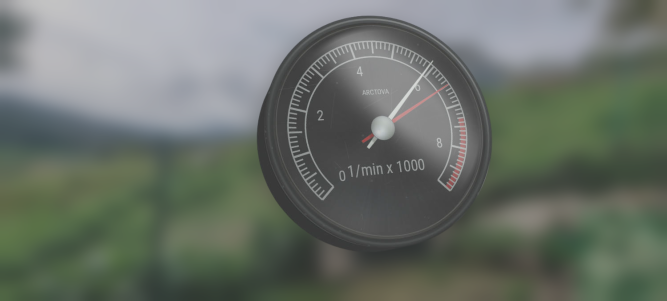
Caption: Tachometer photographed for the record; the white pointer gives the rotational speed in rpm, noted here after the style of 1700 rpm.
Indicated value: 5900 rpm
